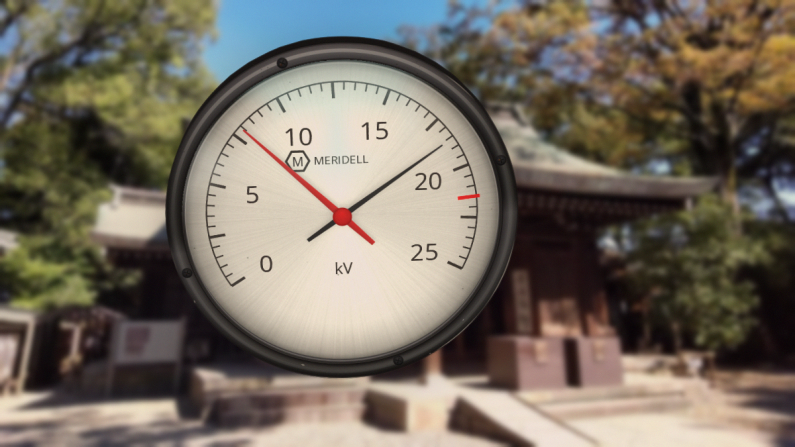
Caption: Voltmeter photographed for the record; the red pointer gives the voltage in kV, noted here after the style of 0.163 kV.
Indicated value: 8 kV
